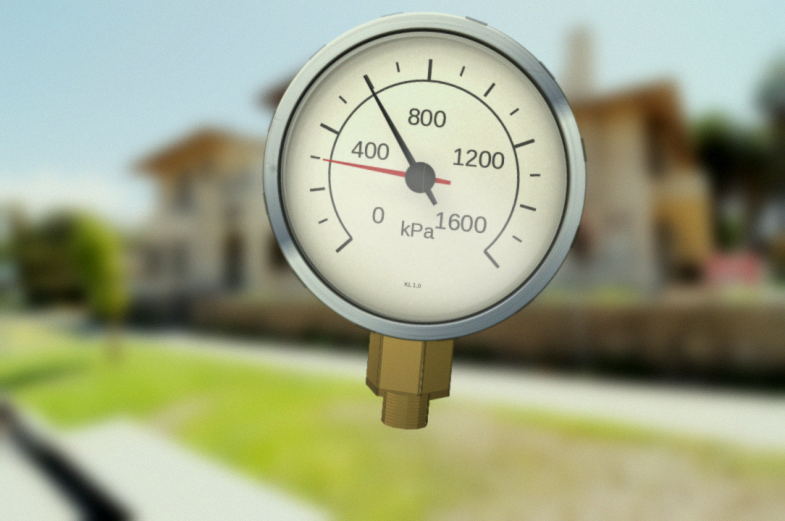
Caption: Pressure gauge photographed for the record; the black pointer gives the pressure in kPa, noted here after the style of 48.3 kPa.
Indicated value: 600 kPa
